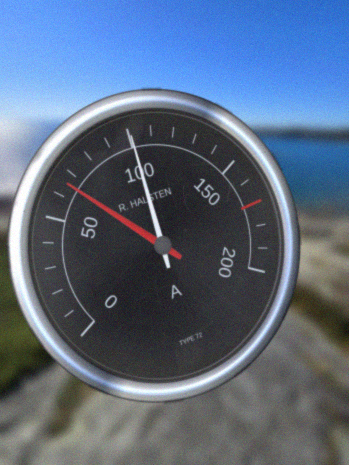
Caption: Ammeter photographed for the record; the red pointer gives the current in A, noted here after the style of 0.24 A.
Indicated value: 65 A
